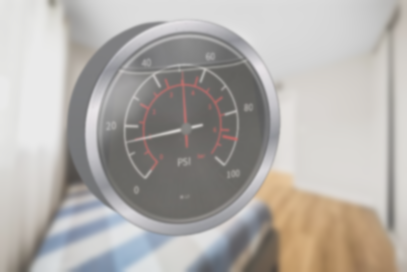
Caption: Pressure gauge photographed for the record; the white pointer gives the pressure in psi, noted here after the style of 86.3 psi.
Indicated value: 15 psi
